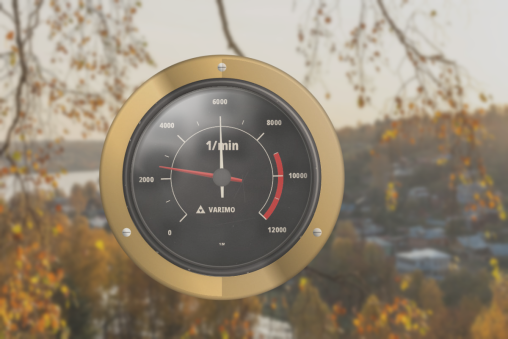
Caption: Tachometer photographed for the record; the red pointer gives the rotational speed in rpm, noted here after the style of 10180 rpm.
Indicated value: 2500 rpm
